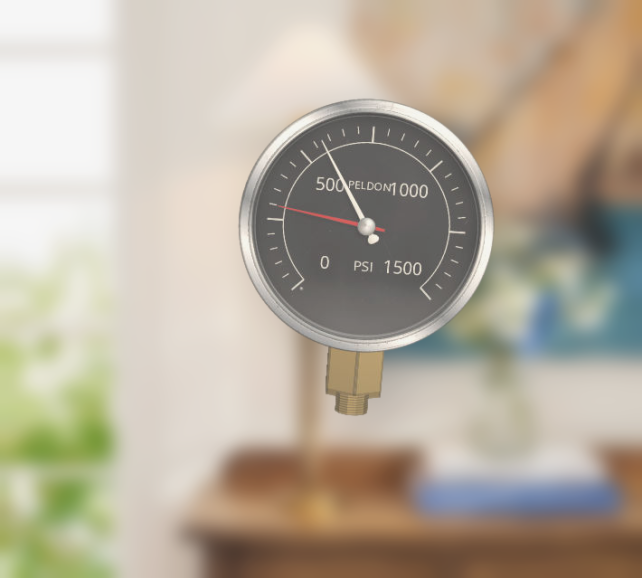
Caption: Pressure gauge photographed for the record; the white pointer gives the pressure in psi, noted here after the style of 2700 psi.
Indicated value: 575 psi
